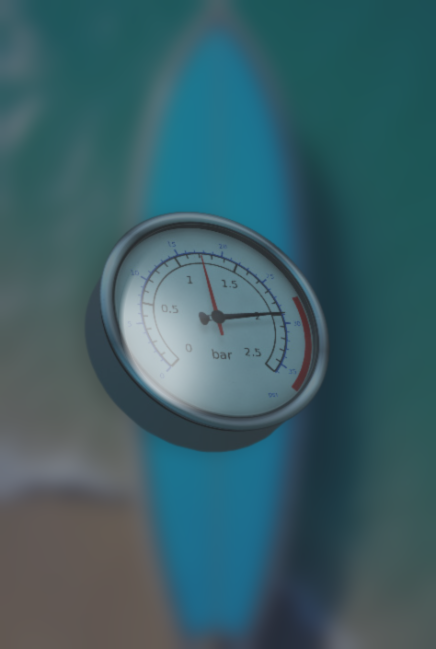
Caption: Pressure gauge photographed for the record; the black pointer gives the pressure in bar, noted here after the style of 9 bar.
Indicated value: 2 bar
